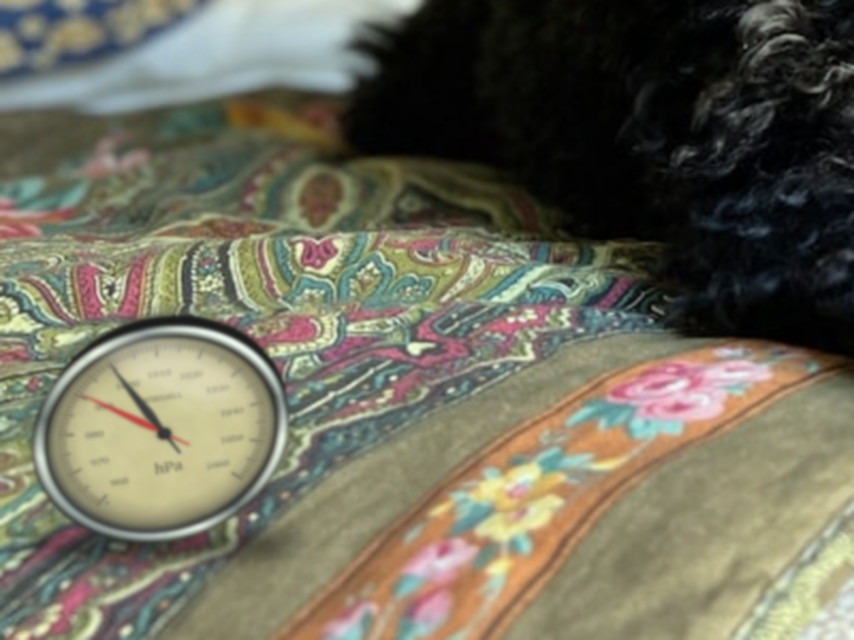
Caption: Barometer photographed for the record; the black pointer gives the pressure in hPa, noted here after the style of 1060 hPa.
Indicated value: 1000 hPa
